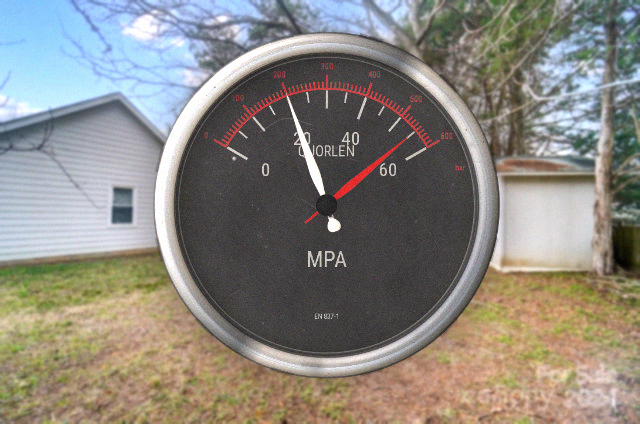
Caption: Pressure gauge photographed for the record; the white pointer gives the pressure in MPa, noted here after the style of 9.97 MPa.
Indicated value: 20 MPa
